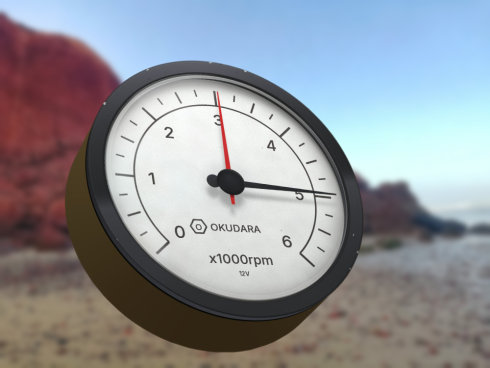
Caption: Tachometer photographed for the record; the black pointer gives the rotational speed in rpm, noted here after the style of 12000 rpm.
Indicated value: 5000 rpm
